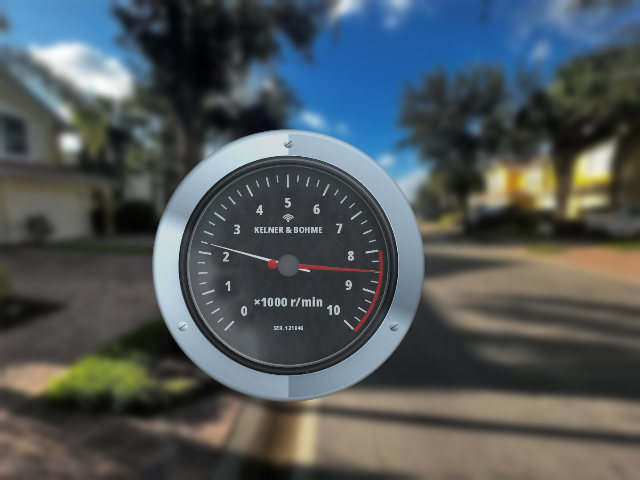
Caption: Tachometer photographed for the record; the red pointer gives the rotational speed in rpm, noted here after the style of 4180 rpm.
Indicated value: 8500 rpm
